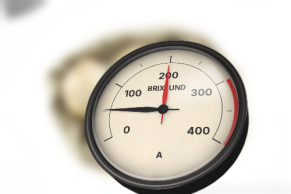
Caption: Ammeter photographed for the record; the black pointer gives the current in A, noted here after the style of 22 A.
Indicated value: 50 A
